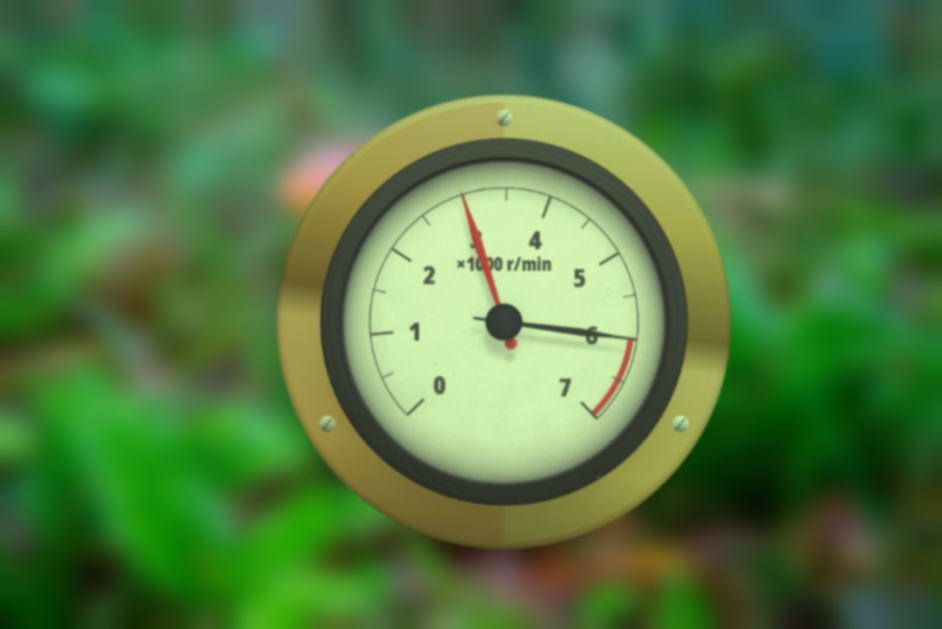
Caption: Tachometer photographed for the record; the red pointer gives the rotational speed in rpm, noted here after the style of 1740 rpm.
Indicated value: 3000 rpm
